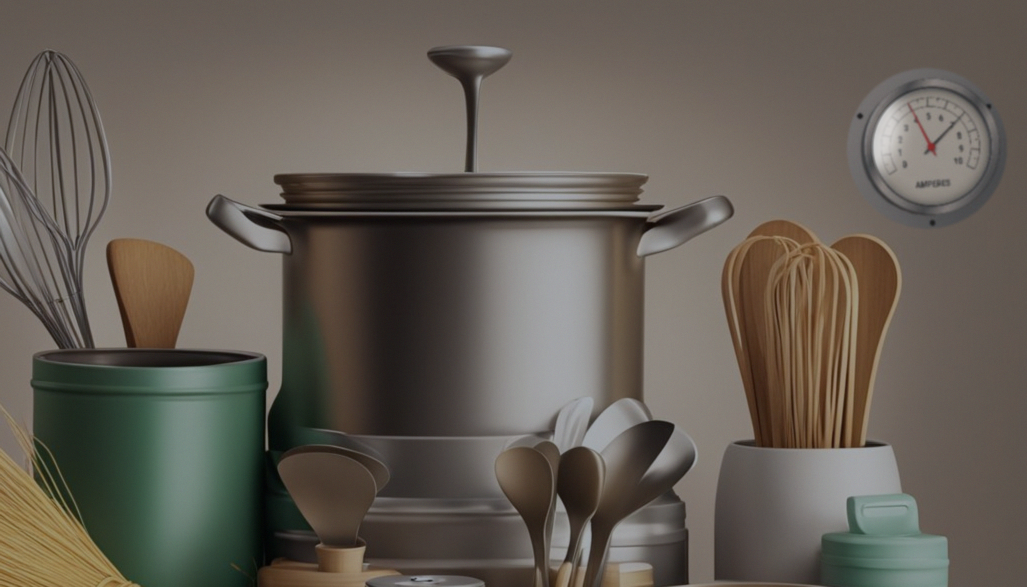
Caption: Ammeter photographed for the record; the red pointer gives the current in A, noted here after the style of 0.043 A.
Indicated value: 4 A
